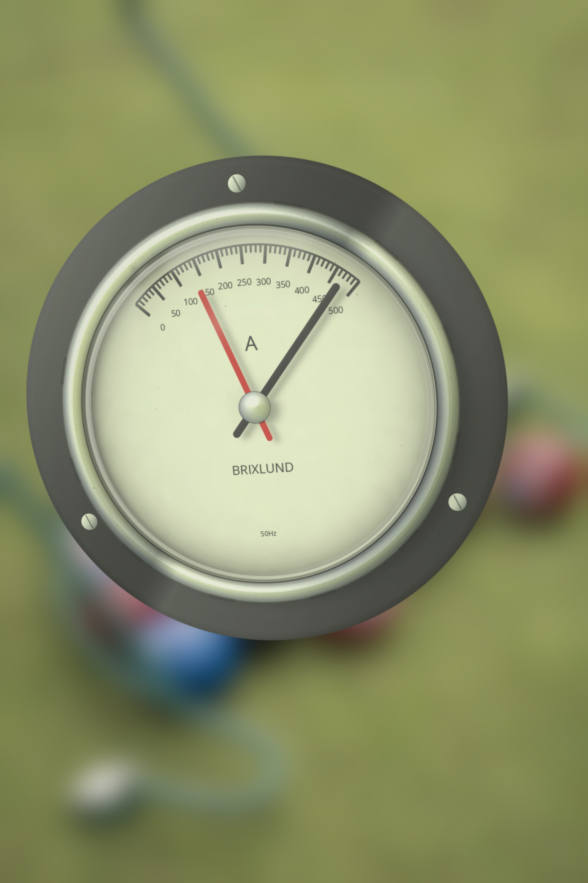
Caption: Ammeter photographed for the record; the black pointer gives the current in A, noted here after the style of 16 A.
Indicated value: 470 A
